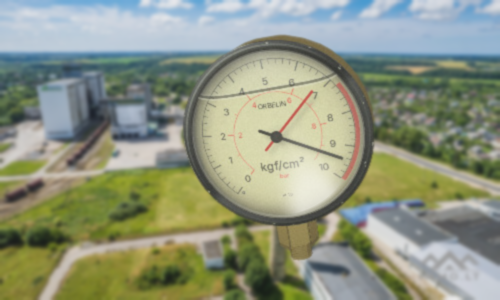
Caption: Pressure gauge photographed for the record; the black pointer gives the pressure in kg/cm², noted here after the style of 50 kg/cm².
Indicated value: 9.4 kg/cm²
